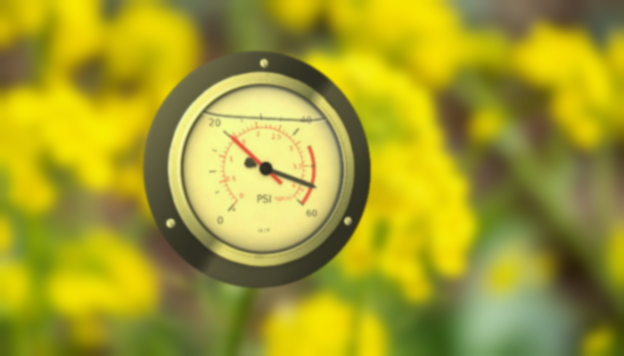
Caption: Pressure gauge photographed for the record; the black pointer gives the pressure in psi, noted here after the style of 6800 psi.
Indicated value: 55 psi
